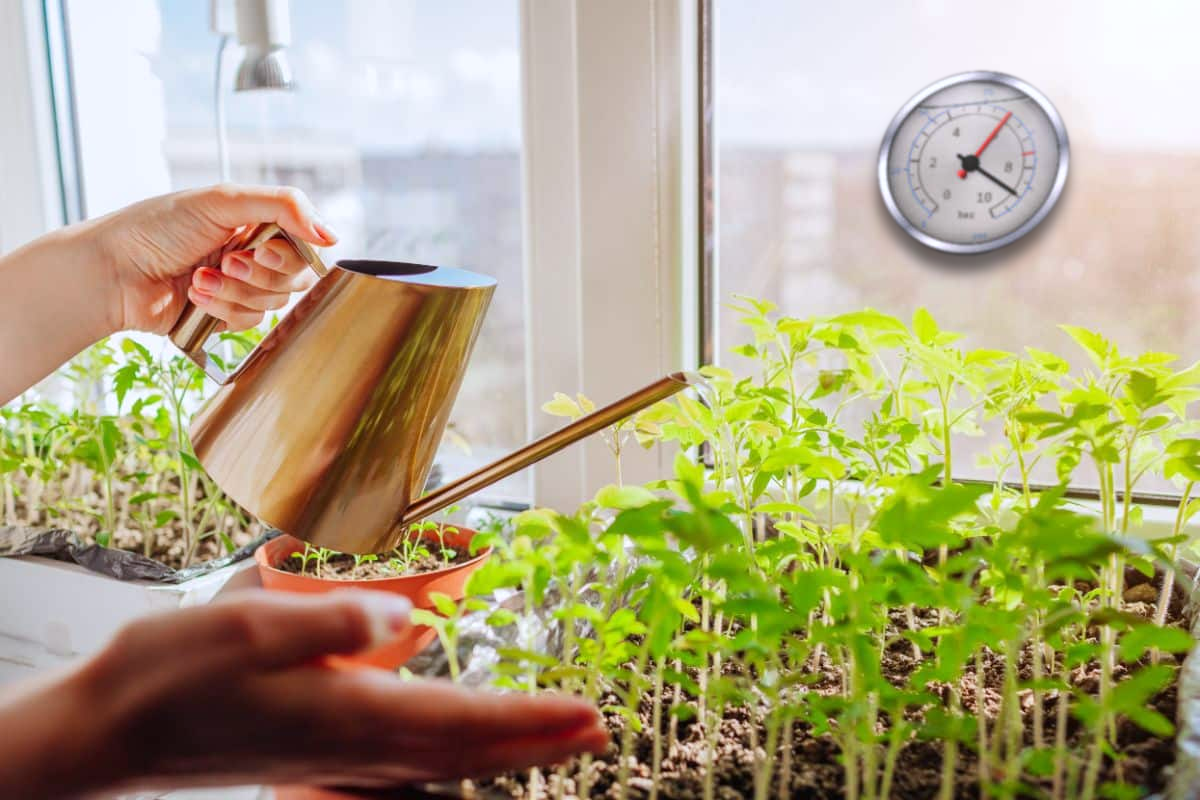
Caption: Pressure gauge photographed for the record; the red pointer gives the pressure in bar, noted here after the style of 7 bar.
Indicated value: 6 bar
